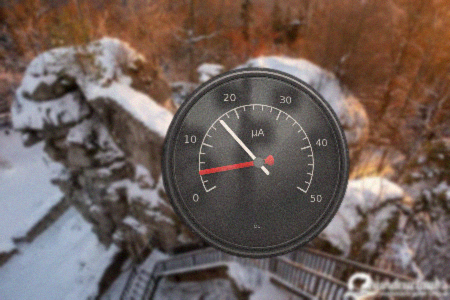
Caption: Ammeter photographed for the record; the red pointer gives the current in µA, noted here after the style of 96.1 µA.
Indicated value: 4 µA
